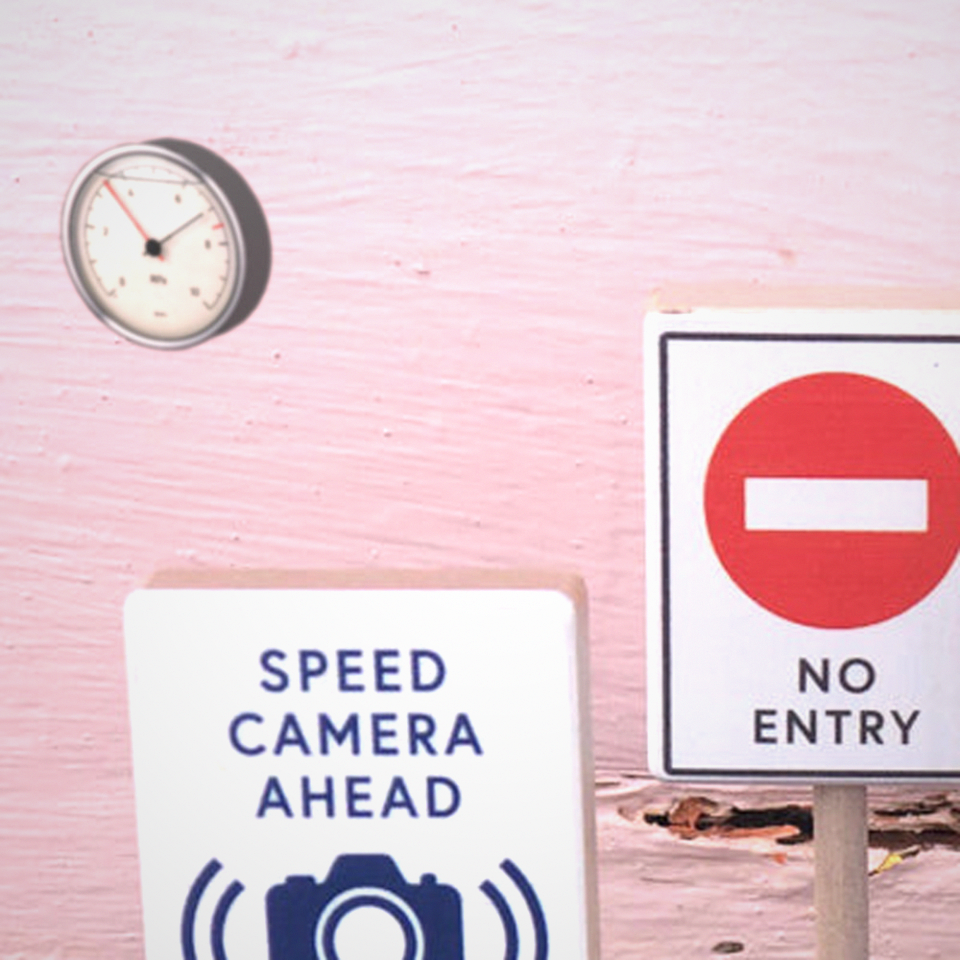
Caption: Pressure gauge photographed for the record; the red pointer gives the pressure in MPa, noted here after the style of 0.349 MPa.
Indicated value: 3.5 MPa
